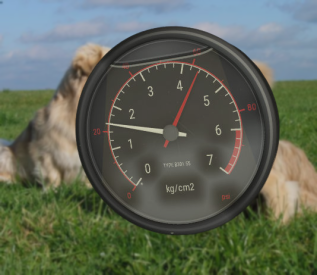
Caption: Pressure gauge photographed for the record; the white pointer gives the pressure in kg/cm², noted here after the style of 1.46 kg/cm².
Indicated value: 1.6 kg/cm²
